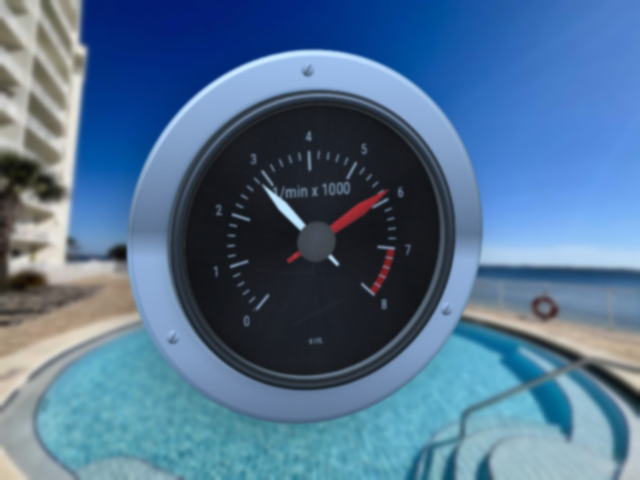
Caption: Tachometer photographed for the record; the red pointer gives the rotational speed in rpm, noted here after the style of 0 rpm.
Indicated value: 5800 rpm
